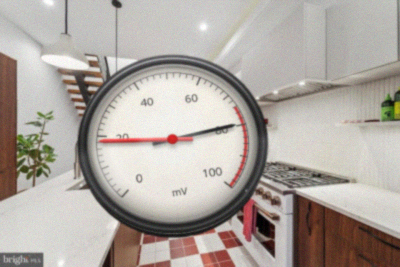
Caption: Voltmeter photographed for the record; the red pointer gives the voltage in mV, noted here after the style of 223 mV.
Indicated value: 18 mV
